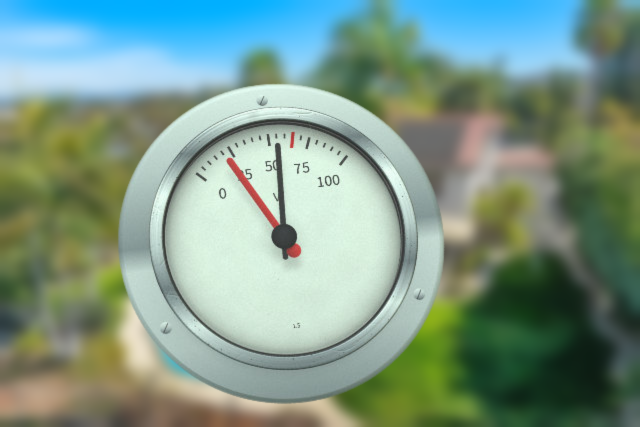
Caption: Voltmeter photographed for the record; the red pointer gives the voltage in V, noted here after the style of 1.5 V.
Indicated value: 20 V
